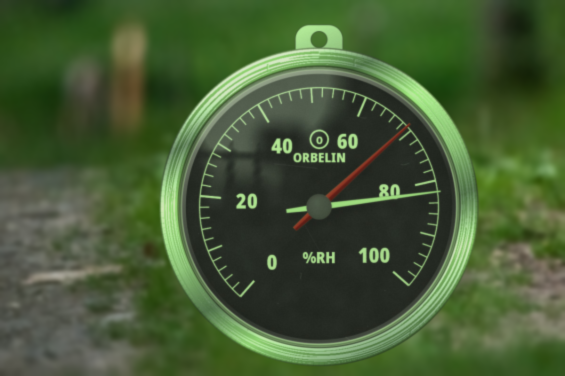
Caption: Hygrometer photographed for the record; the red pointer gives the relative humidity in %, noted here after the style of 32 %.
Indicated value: 69 %
